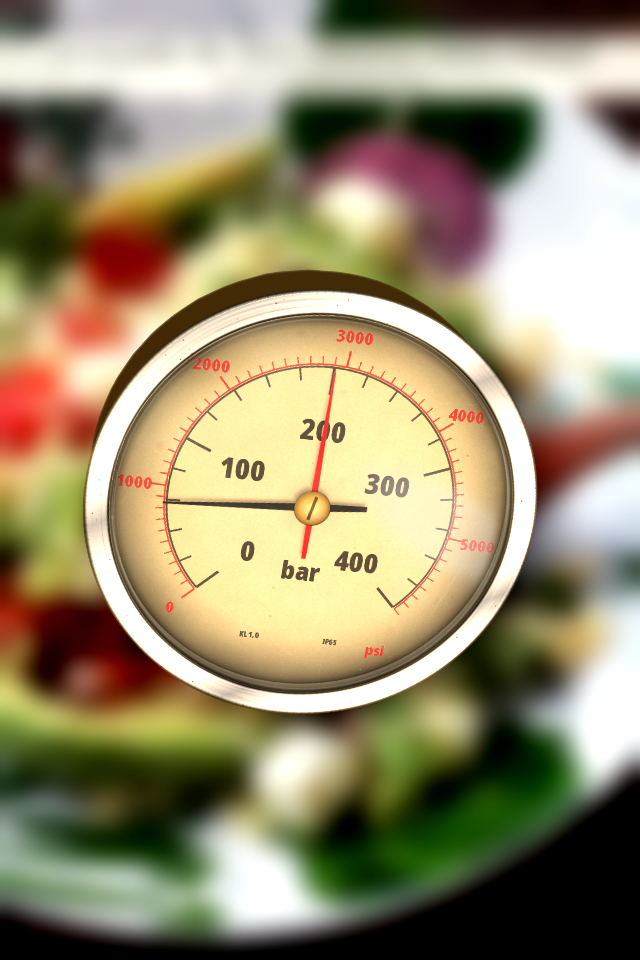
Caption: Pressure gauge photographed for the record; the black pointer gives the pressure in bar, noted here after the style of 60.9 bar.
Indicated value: 60 bar
